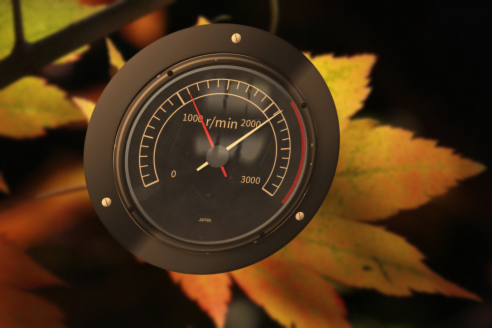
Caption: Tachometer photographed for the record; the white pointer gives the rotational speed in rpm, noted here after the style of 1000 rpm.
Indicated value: 2100 rpm
